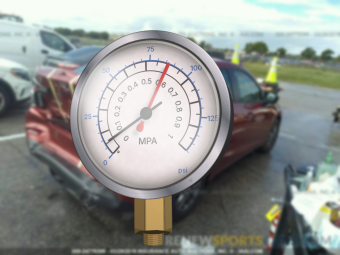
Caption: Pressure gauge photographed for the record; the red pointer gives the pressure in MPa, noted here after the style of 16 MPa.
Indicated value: 0.6 MPa
